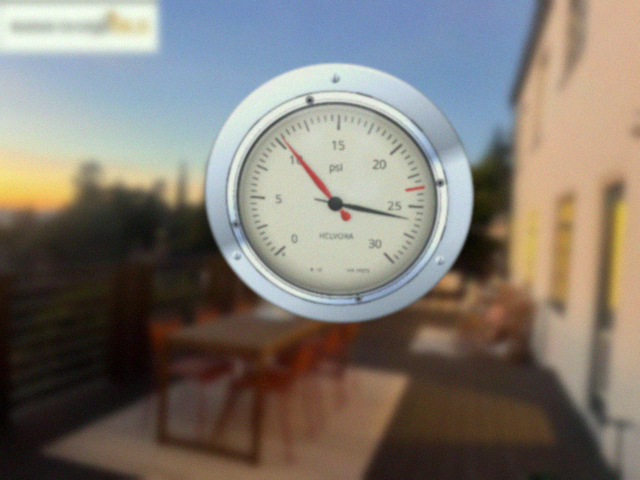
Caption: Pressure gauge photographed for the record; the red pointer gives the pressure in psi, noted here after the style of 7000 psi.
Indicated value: 10.5 psi
